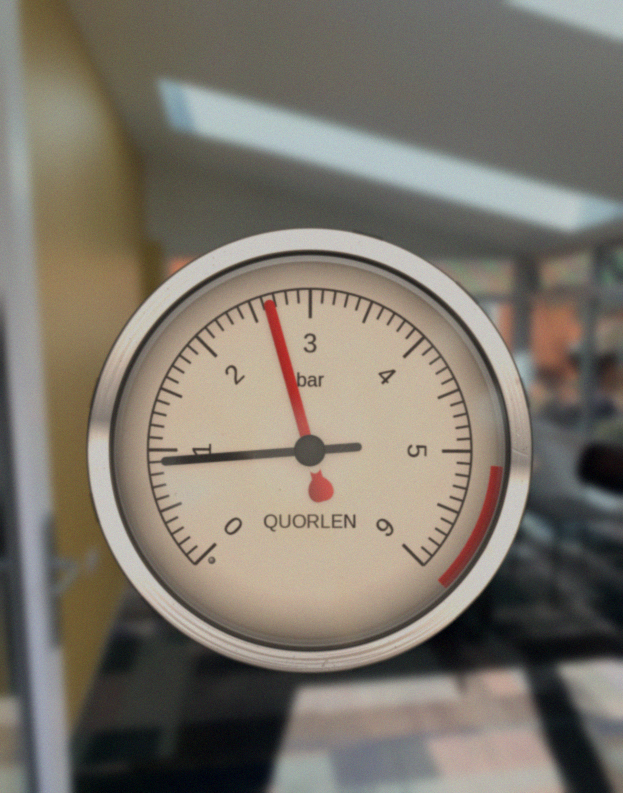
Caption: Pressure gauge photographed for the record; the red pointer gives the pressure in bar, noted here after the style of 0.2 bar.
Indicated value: 2.65 bar
